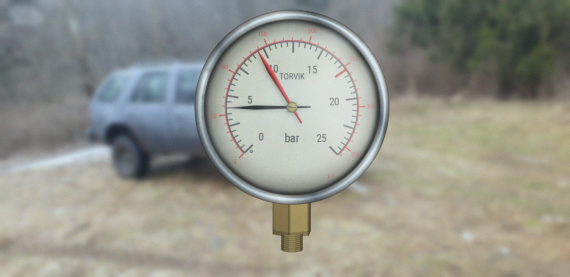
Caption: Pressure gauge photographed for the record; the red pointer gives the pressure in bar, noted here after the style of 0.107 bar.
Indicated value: 9.5 bar
